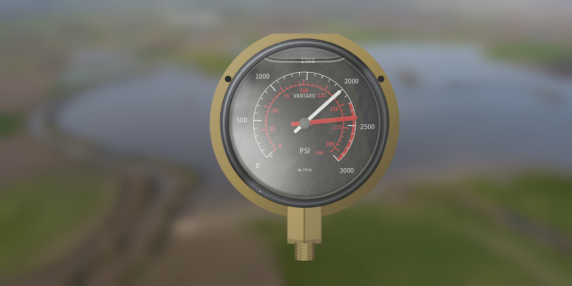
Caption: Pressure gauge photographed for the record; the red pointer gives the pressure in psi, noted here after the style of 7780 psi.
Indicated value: 2400 psi
